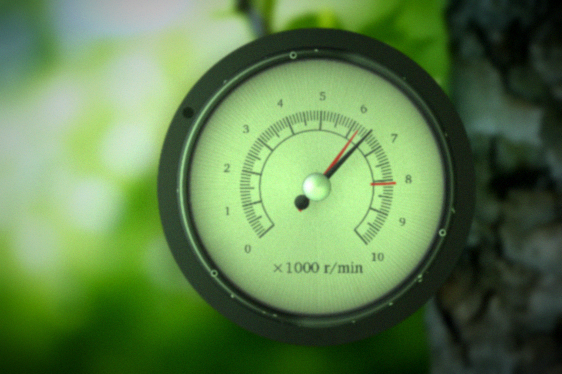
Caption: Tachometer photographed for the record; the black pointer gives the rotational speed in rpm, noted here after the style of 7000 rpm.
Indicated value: 6500 rpm
